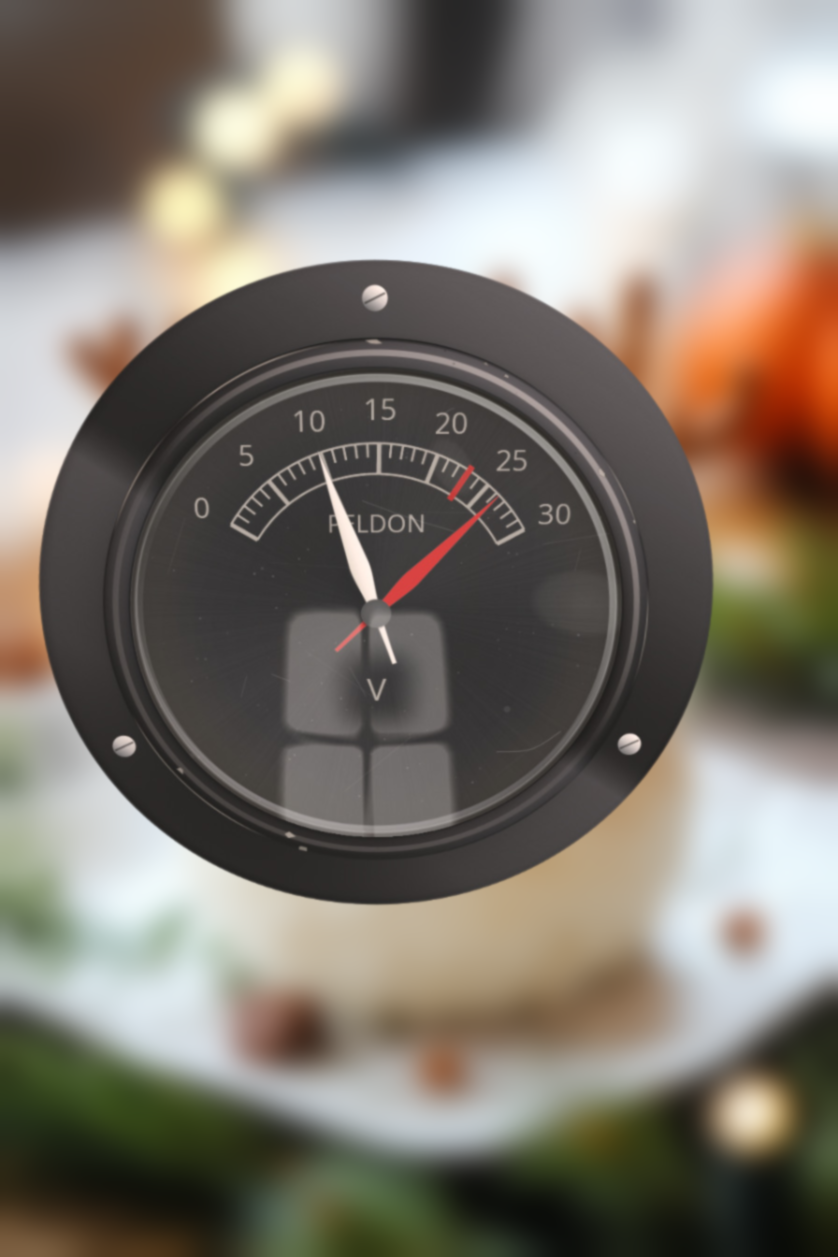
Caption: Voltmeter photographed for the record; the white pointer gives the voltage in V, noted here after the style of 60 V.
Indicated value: 10 V
